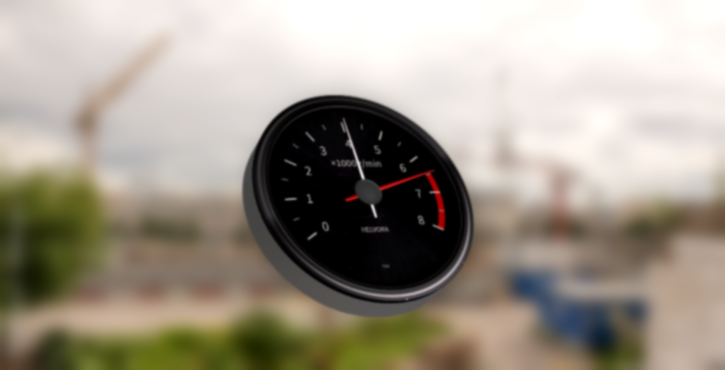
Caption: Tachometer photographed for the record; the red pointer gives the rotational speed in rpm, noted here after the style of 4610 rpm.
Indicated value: 6500 rpm
